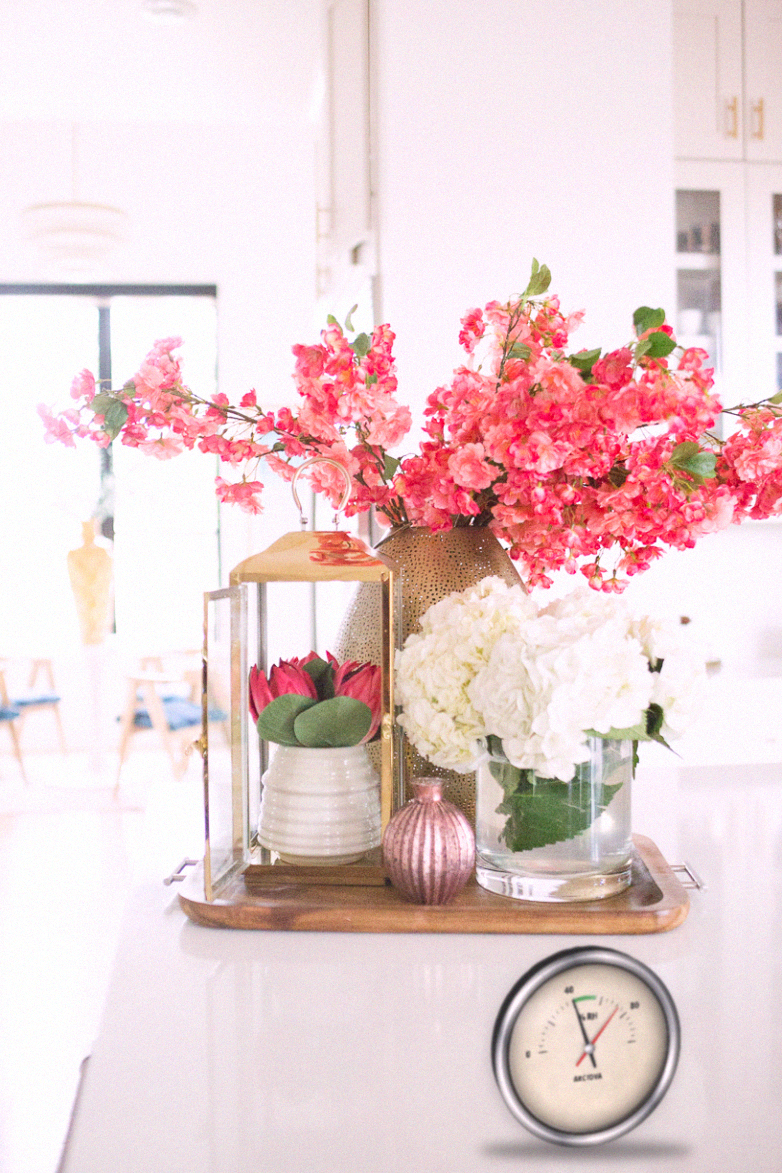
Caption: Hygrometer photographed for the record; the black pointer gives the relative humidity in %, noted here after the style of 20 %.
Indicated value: 40 %
